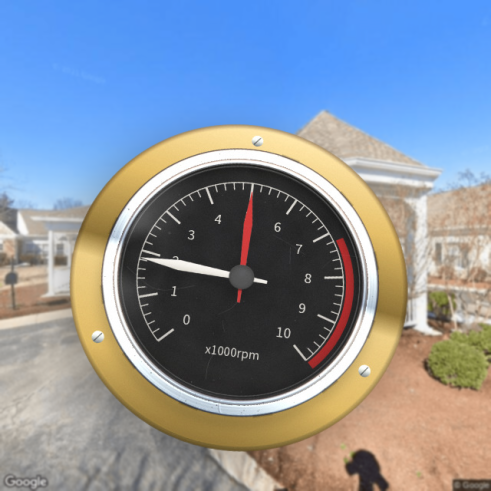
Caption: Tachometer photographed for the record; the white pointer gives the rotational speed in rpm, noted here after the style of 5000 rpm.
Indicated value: 1800 rpm
